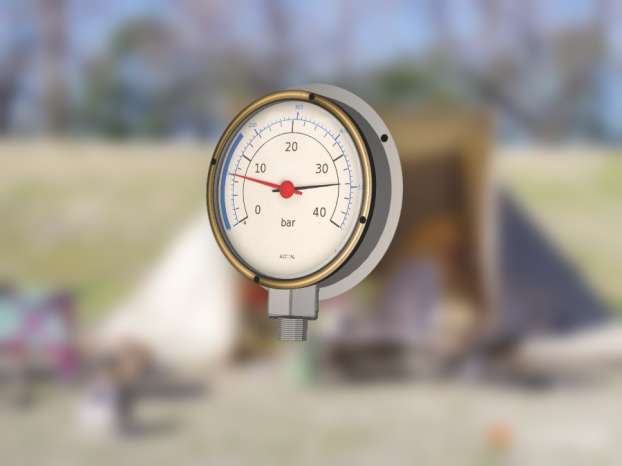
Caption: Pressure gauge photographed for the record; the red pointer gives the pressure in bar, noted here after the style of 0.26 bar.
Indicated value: 7 bar
